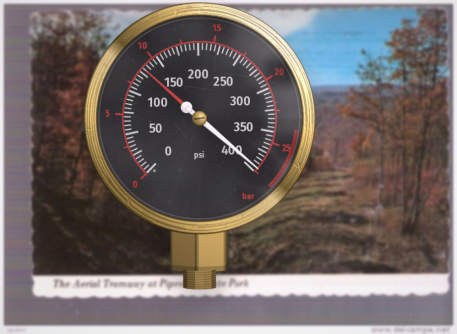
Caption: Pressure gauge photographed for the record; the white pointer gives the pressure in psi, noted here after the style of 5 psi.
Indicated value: 395 psi
